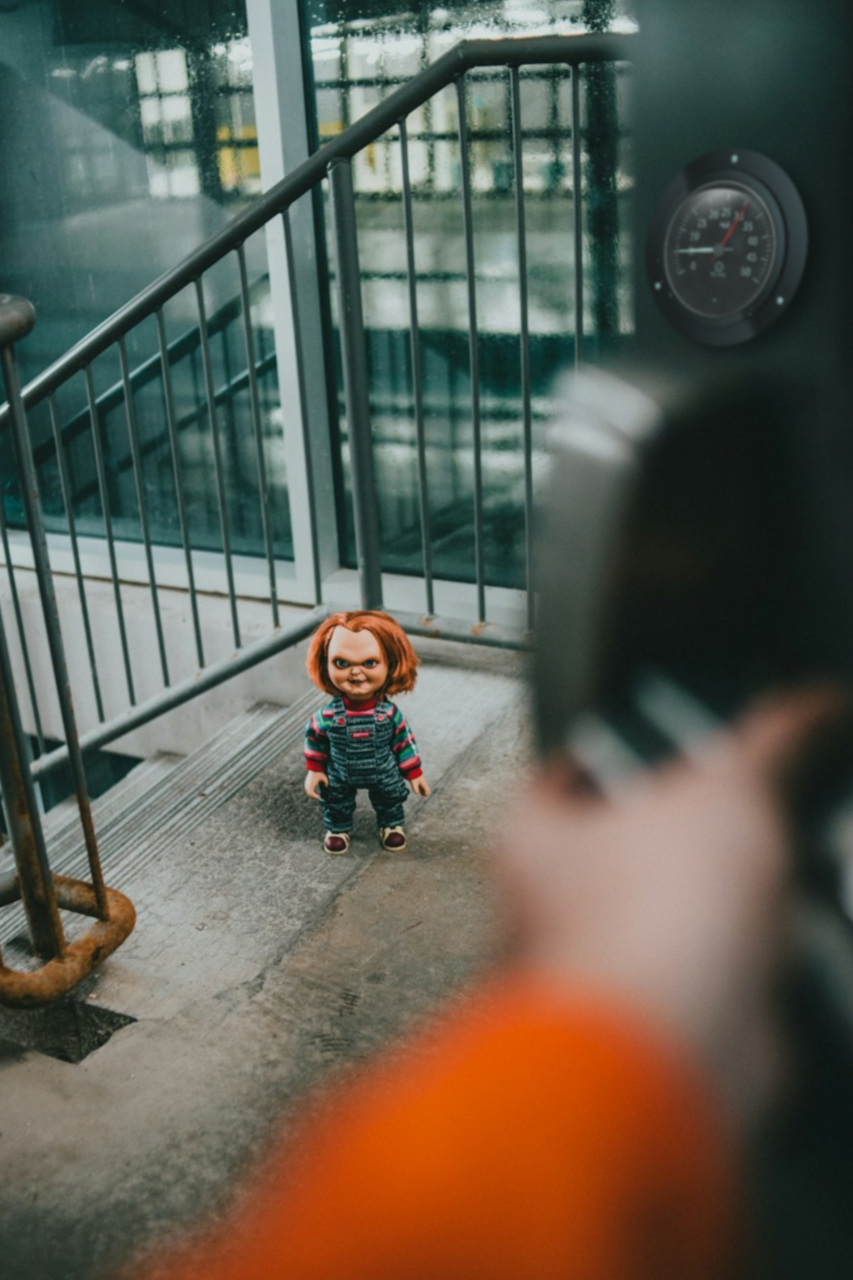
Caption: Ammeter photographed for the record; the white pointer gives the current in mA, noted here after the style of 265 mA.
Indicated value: 5 mA
